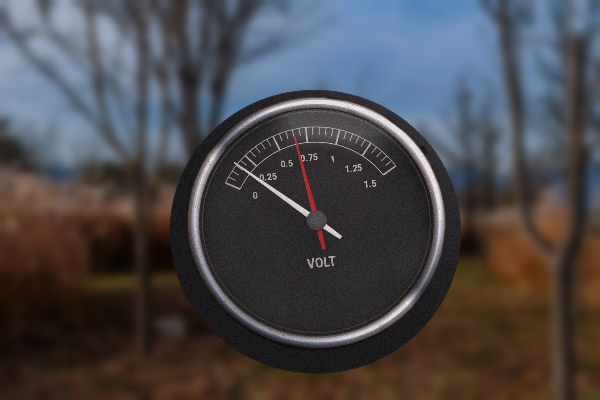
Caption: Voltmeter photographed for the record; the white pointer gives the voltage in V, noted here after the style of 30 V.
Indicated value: 0.15 V
